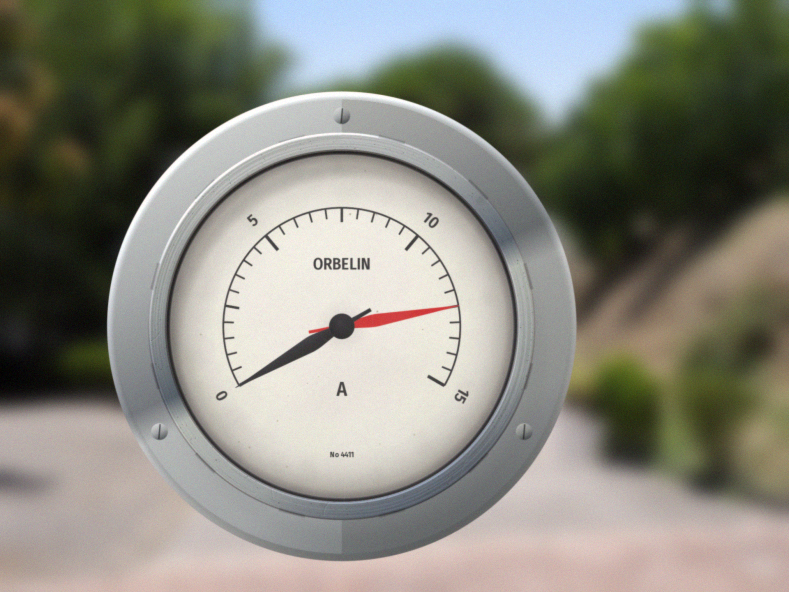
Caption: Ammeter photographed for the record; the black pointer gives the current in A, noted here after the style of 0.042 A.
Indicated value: 0 A
